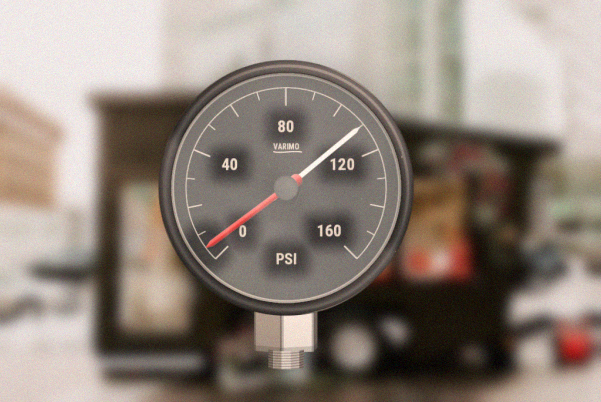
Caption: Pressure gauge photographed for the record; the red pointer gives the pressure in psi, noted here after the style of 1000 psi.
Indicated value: 5 psi
